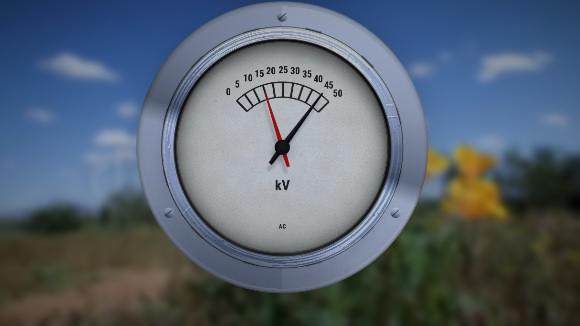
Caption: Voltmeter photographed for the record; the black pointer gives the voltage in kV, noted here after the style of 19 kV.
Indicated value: 45 kV
